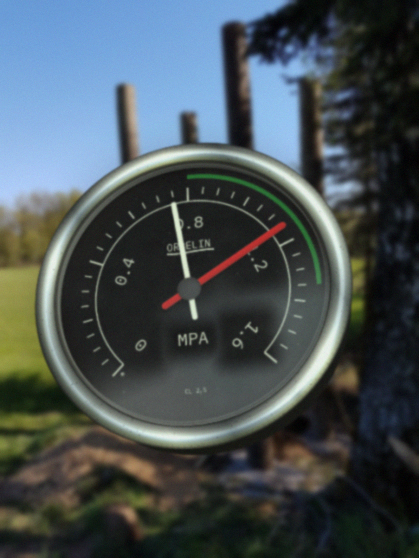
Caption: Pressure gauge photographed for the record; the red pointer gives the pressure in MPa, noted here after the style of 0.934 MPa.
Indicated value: 1.15 MPa
